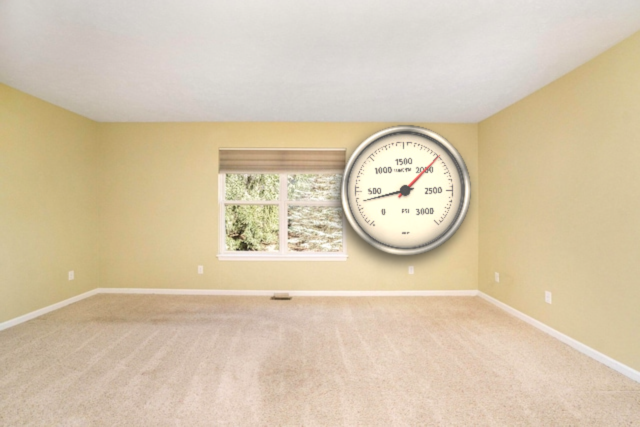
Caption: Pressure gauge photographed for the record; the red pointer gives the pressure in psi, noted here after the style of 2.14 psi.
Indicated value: 2000 psi
